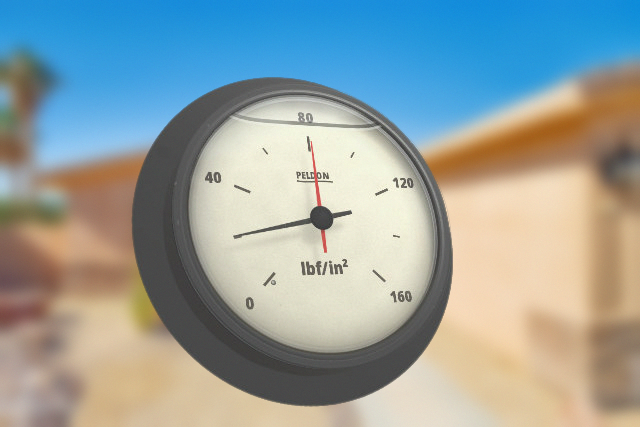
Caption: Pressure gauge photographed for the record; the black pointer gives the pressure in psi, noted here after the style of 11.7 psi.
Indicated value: 20 psi
